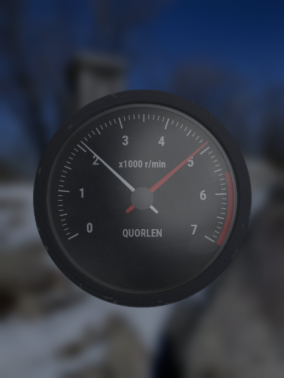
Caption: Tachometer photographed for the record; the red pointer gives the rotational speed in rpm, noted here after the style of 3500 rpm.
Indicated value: 4900 rpm
